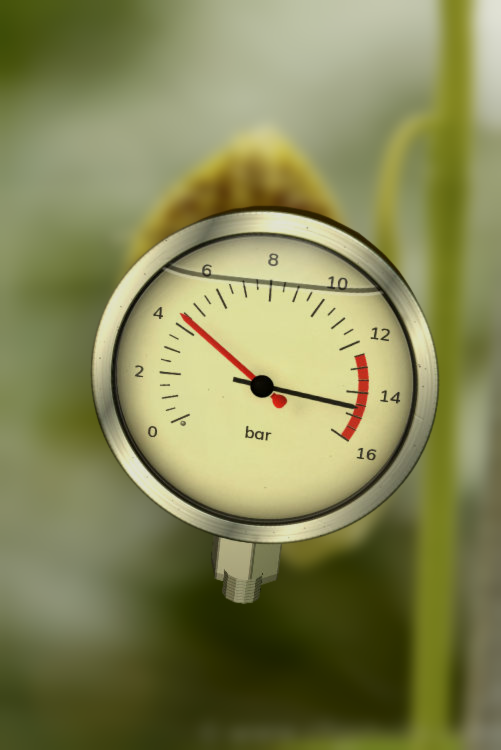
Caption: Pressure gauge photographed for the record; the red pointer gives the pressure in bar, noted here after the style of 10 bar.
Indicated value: 4.5 bar
